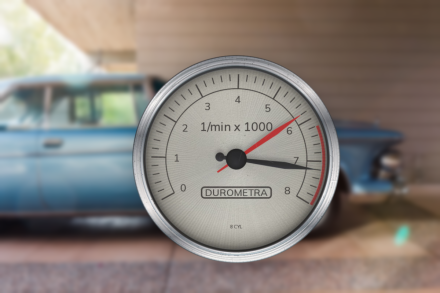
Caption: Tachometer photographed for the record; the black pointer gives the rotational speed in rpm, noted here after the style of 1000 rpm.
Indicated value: 7200 rpm
